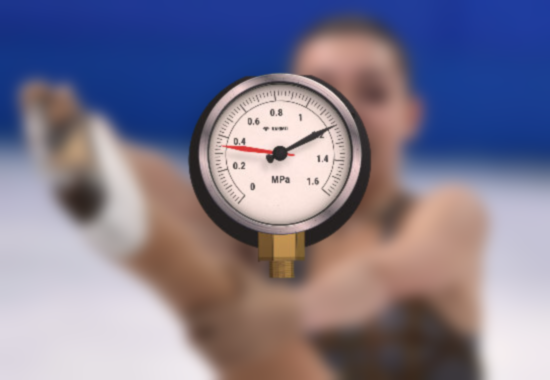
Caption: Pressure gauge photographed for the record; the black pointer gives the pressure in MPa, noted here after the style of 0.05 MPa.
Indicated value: 1.2 MPa
